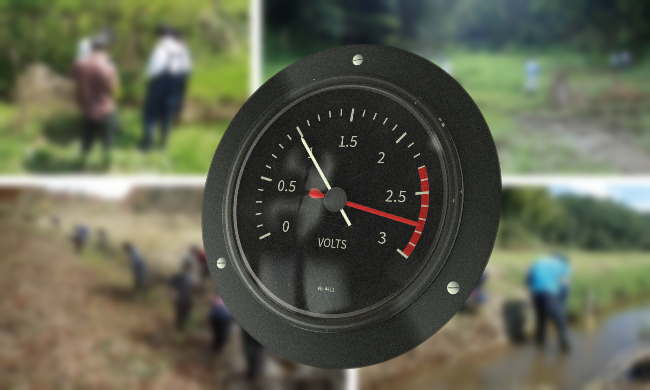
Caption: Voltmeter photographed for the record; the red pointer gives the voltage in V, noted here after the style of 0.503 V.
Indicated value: 2.75 V
